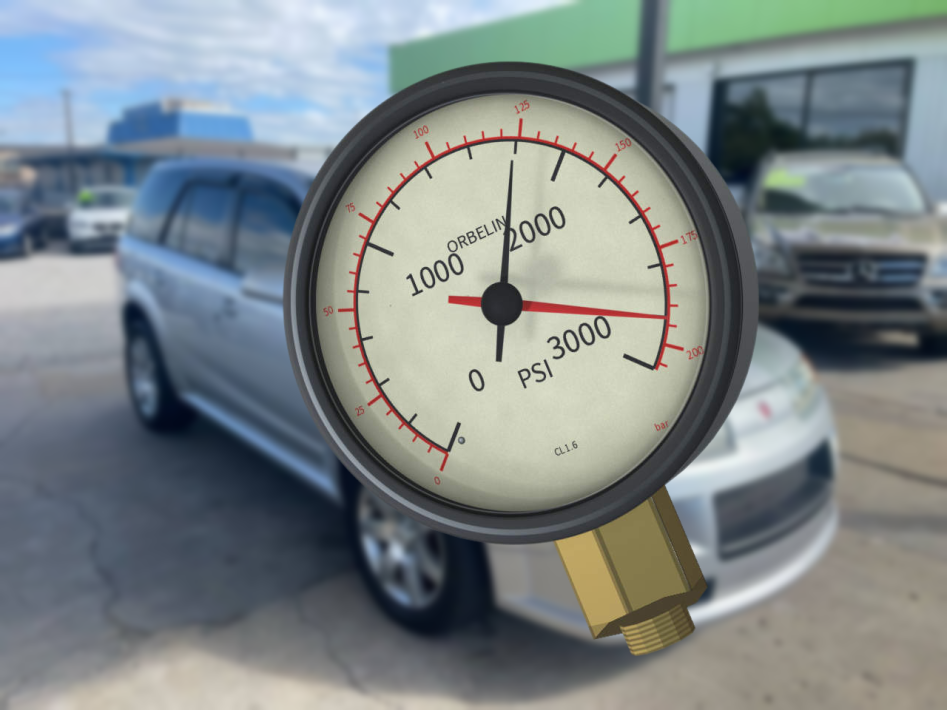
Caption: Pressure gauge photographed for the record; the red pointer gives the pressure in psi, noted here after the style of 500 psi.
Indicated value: 2800 psi
